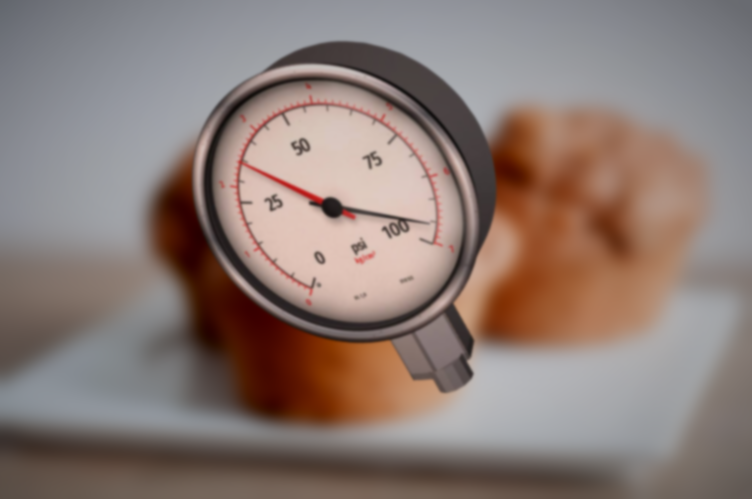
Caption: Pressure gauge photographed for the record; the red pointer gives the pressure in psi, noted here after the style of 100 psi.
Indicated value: 35 psi
